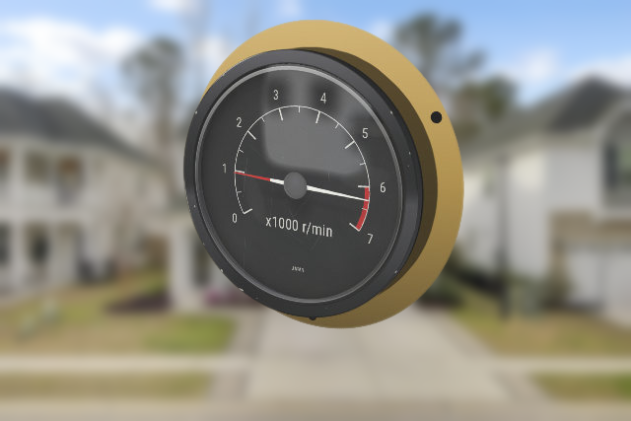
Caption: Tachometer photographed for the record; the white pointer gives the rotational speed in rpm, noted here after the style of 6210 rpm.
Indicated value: 6250 rpm
